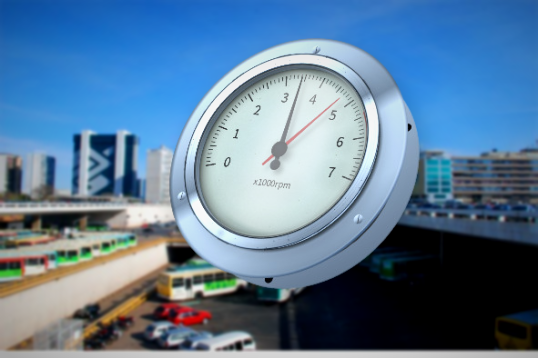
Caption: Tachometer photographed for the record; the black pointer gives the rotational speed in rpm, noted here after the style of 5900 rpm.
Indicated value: 3500 rpm
